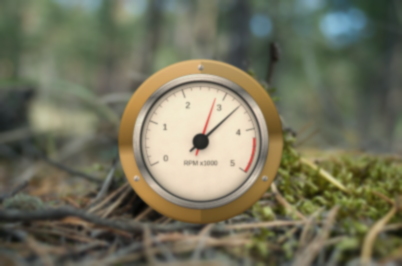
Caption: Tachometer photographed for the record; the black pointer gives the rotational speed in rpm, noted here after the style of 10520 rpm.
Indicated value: 3400 rpm
